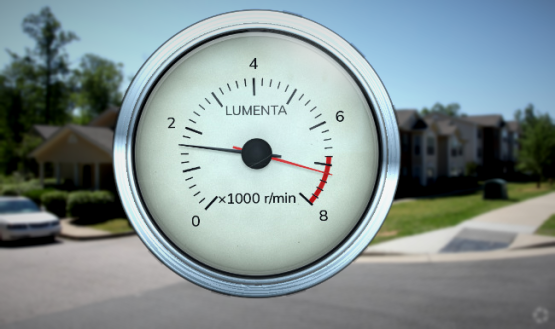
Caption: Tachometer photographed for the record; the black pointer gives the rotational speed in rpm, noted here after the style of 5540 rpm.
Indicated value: 1600 rpm
